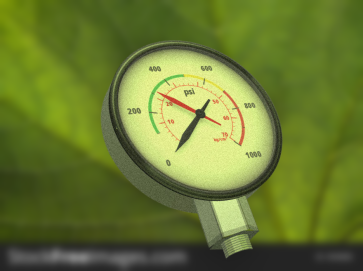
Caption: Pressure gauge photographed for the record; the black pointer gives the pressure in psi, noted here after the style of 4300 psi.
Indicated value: 0 psi
